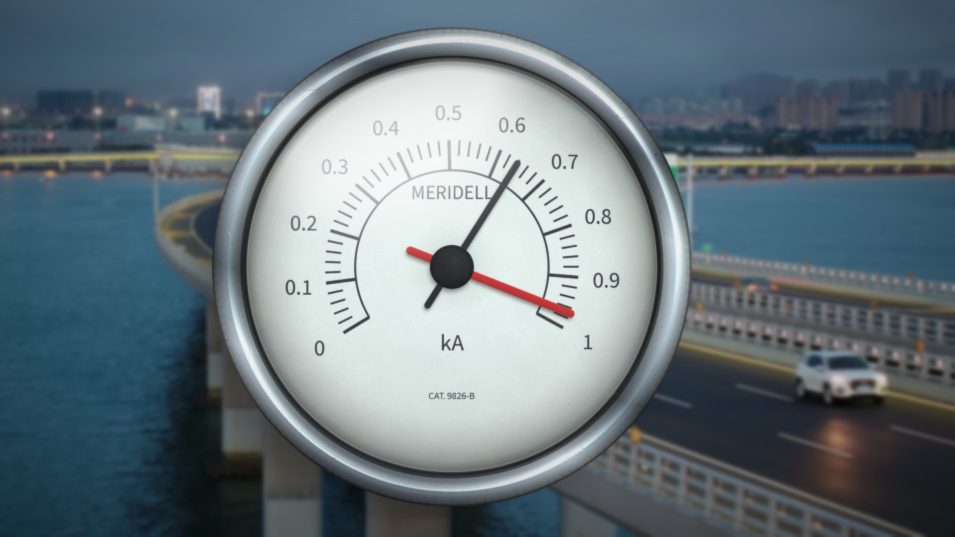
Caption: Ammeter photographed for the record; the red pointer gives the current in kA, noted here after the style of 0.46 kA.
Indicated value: 0.97 kA
